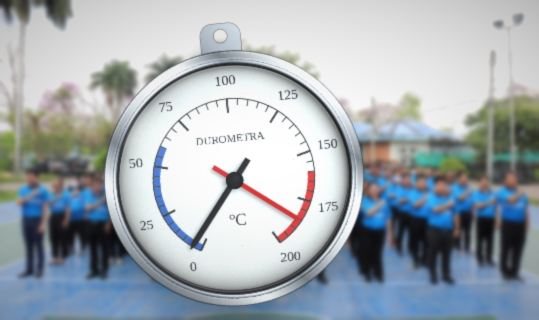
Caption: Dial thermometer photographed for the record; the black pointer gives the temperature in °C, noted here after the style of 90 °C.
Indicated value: 5 °C
